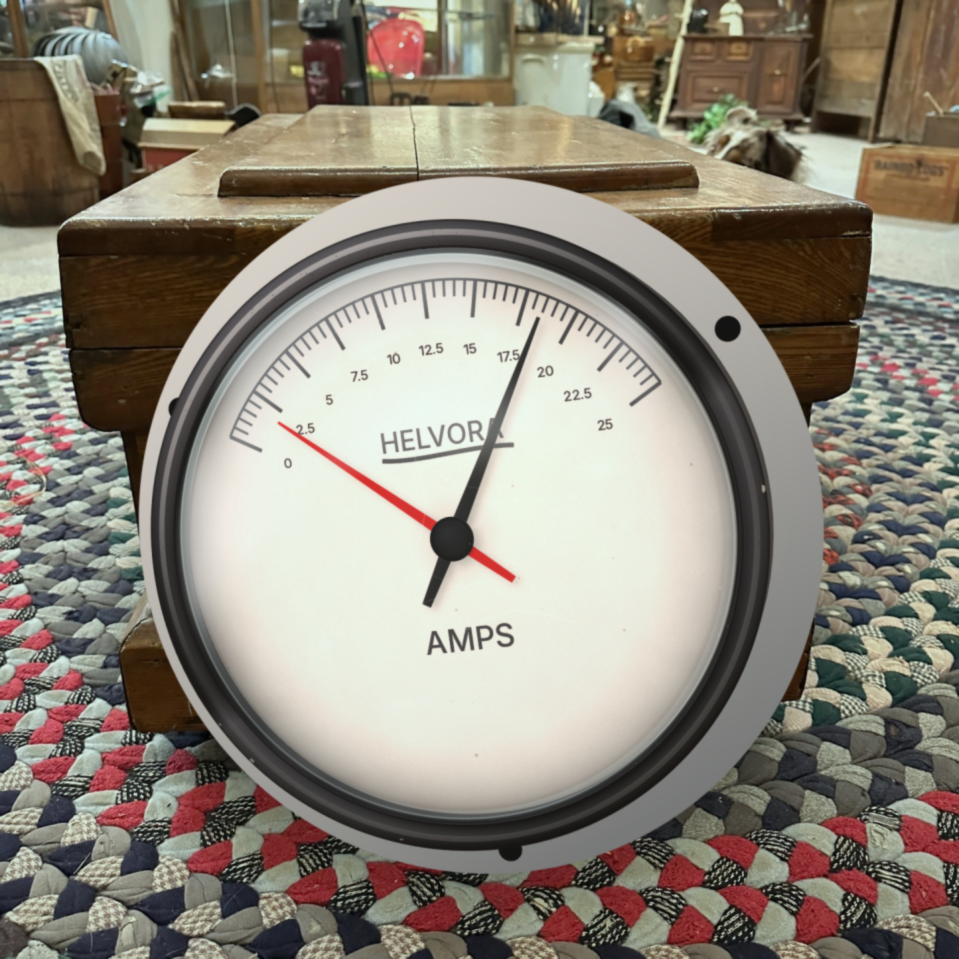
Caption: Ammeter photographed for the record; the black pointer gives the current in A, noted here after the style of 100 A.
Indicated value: 18.5 A
